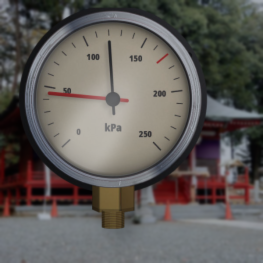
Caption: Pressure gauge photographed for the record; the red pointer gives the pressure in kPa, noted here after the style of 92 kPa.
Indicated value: 45 kPa
